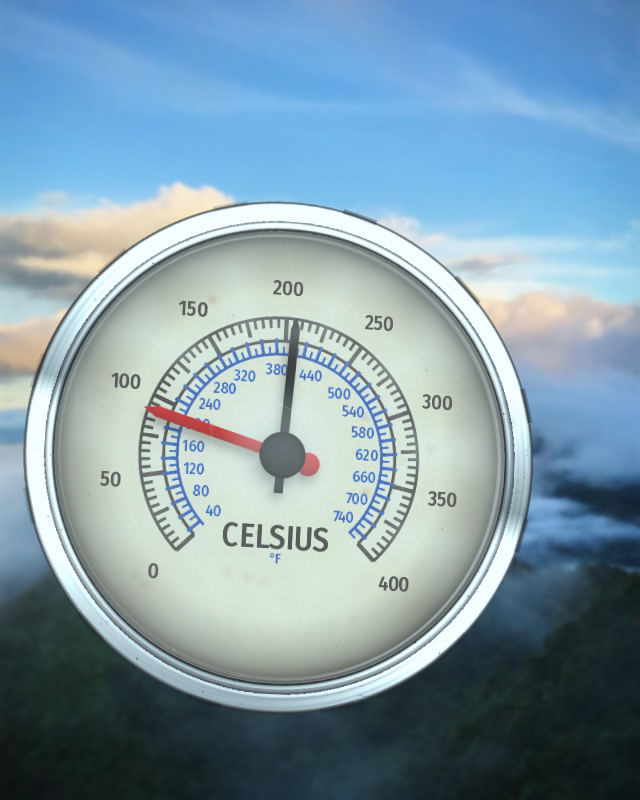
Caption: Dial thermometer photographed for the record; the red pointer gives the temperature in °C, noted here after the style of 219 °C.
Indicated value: 90 °C
